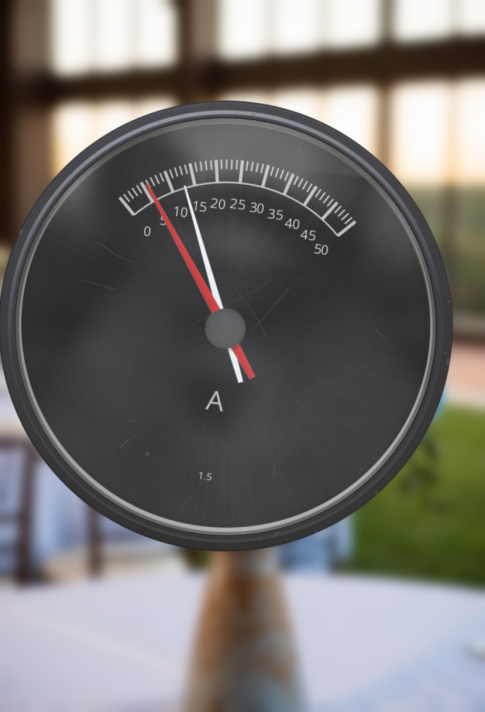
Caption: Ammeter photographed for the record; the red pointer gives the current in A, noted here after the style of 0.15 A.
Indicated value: 6 A
